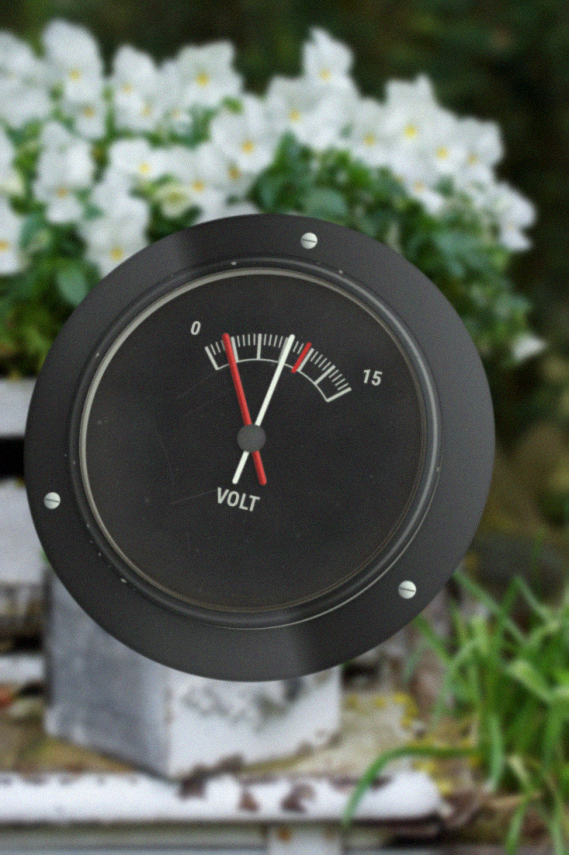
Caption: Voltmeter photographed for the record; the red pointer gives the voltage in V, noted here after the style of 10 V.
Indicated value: 2 V
